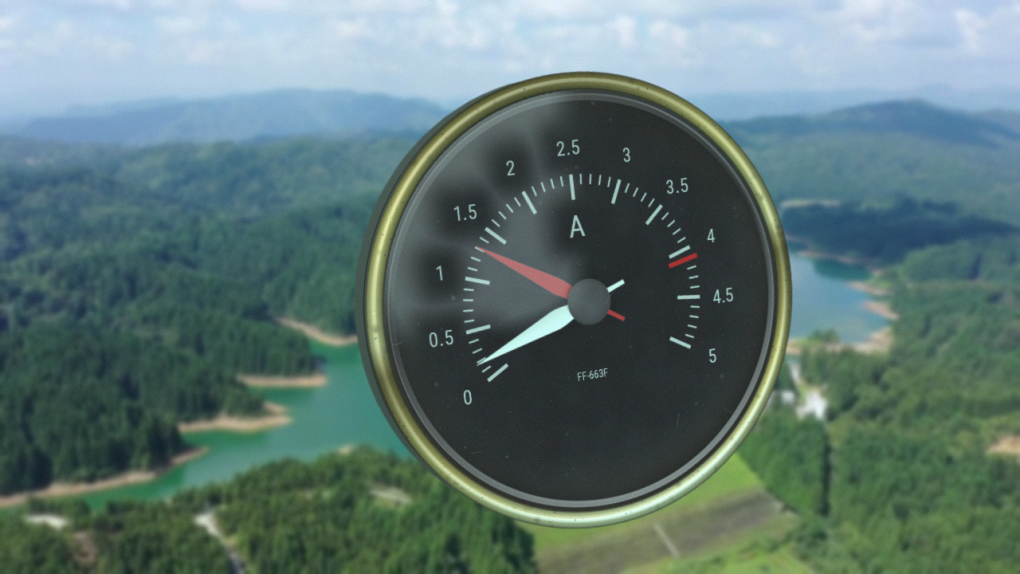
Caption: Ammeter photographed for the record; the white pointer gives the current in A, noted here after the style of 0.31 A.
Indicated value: 0.2 A
